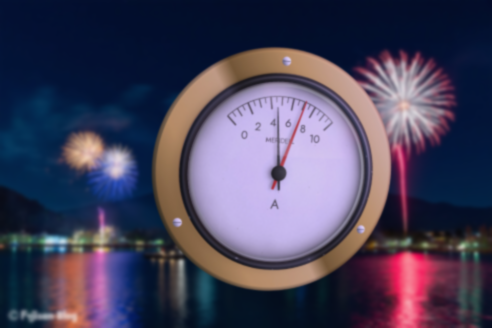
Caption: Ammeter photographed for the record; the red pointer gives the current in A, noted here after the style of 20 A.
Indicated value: 7 A
